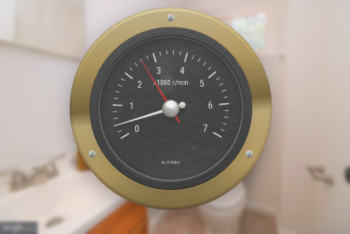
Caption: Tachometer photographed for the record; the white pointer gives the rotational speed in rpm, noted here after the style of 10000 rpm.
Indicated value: 400 rpm
